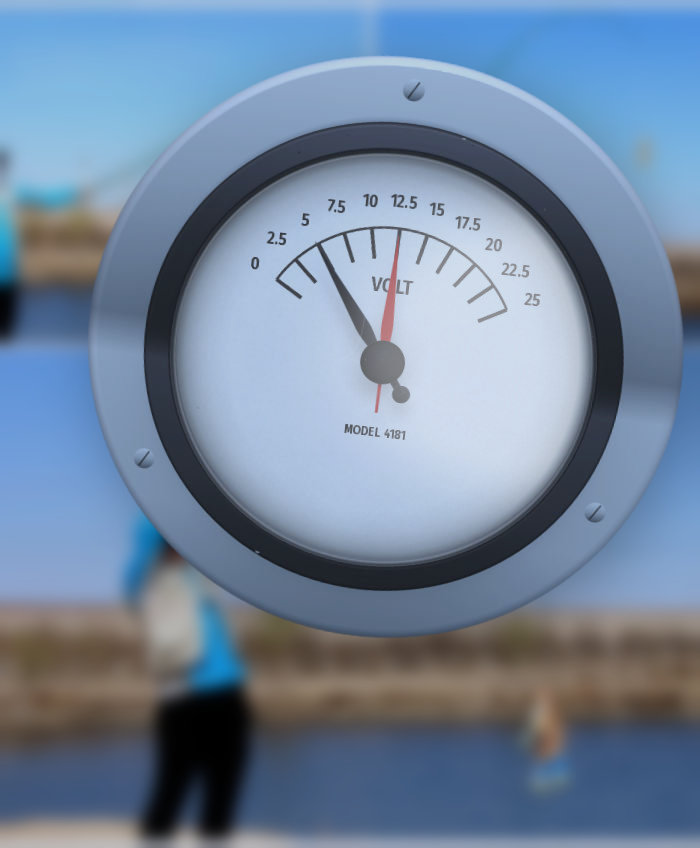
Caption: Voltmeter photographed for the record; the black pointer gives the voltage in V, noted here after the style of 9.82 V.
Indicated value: 5 V
